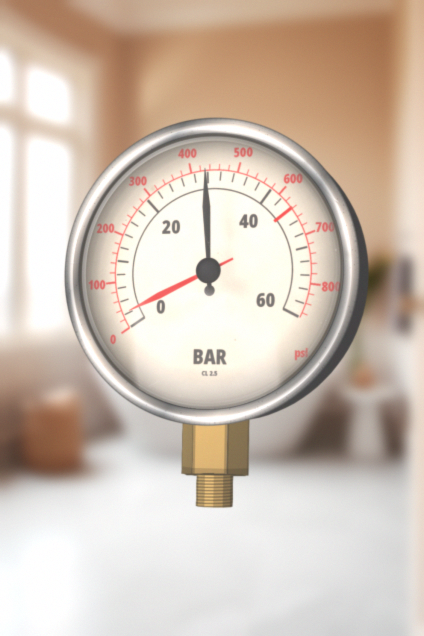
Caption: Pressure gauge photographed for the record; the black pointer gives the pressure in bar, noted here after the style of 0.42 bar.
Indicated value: 30 bar
